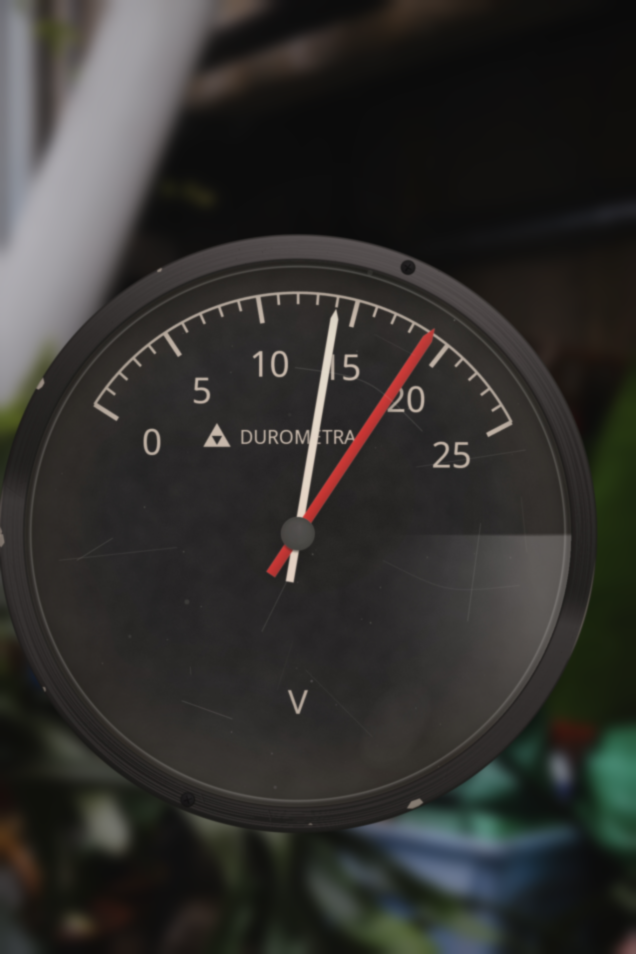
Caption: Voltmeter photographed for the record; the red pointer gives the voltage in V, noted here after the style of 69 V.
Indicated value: 19 V
